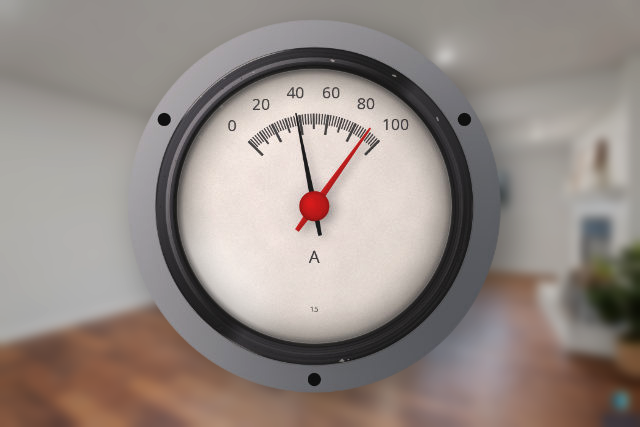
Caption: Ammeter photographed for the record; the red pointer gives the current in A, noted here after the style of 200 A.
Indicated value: 90 A
